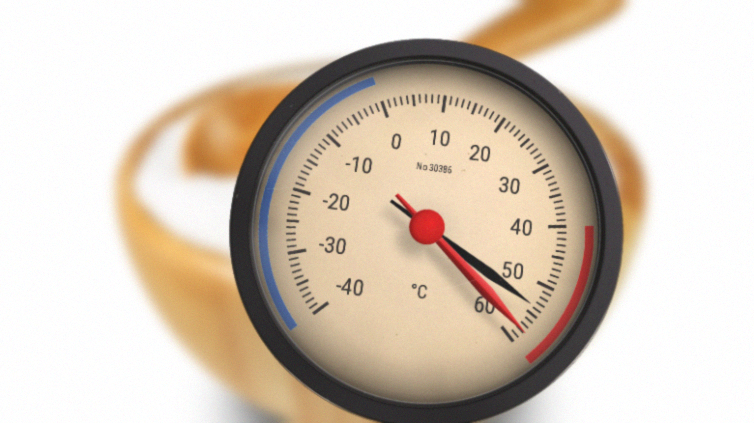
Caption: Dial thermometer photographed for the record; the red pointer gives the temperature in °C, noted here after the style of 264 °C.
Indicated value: 58 °C
